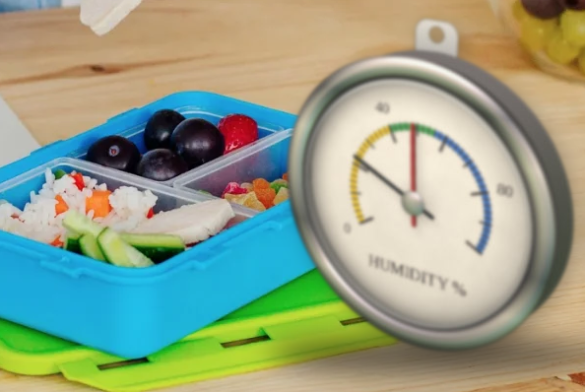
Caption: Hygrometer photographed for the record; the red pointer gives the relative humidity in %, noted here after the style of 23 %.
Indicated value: 50 %
